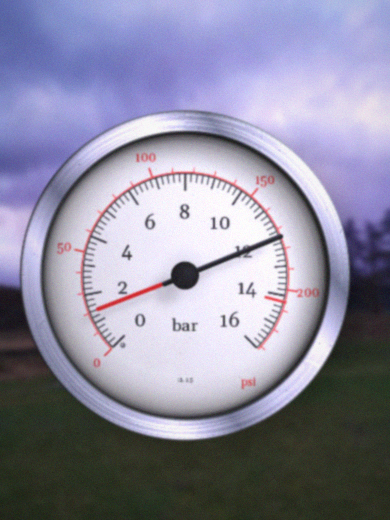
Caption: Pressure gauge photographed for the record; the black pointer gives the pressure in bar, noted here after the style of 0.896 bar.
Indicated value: 12 bar
